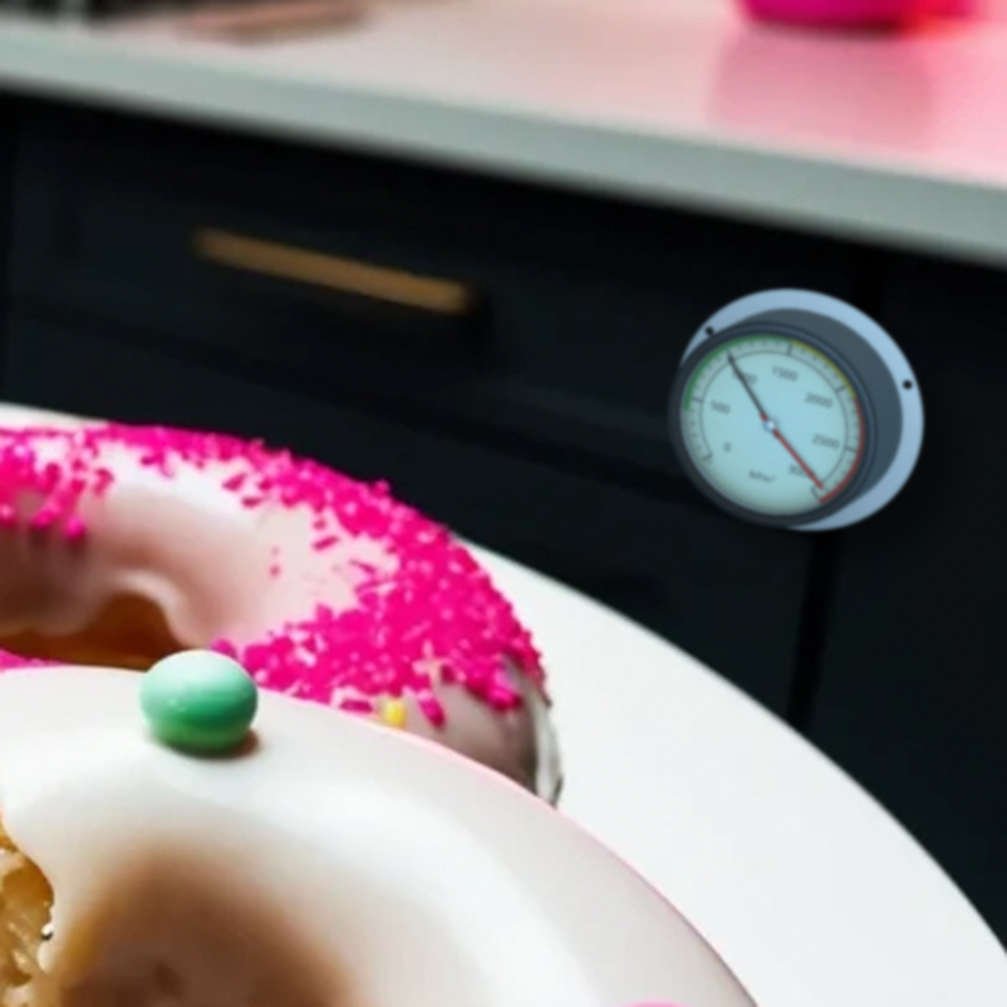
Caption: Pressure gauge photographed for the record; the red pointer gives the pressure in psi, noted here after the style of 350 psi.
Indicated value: 2900 psi
